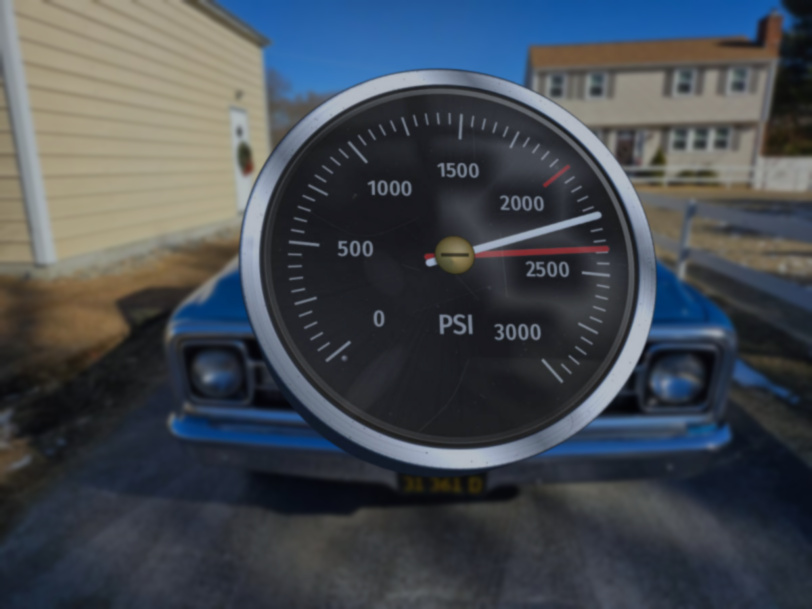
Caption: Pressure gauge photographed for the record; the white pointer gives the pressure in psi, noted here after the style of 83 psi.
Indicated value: 2250 psi
